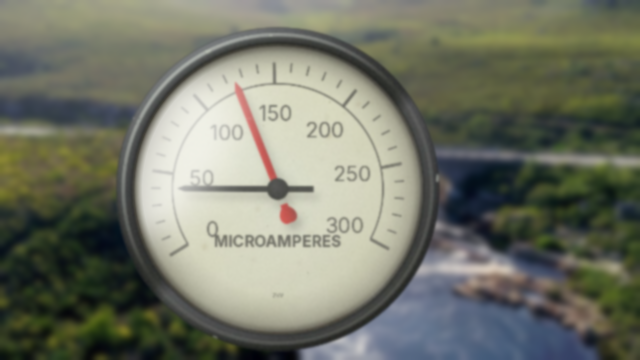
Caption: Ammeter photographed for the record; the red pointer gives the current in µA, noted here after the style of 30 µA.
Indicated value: 125 µA
